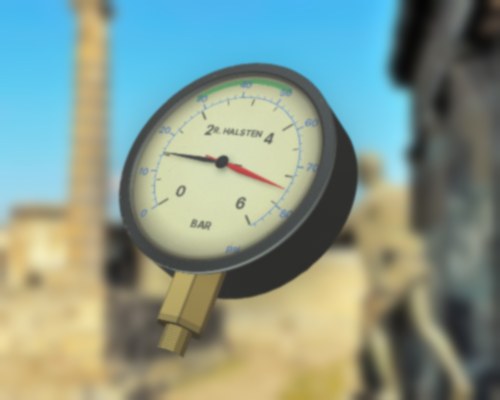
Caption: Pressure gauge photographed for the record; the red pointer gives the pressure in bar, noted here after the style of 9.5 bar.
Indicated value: 5.25 bar
